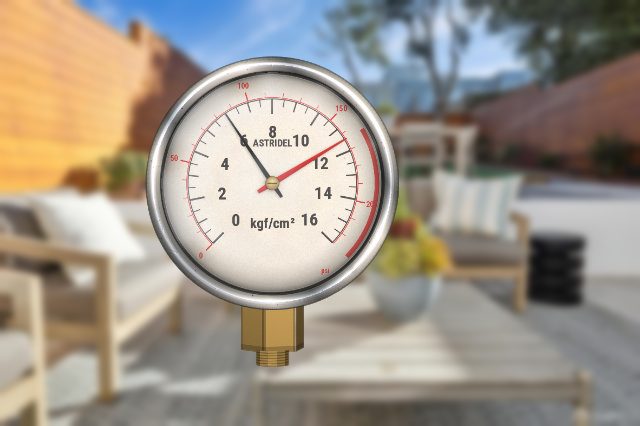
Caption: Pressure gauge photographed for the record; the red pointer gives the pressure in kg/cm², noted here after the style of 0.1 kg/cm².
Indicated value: 11.5 kg/cm²
